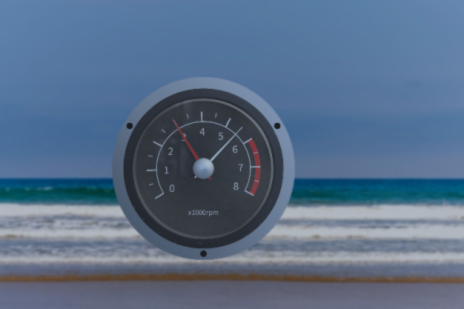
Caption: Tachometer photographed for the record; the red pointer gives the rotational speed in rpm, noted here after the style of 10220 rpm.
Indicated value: 3000 rpm
